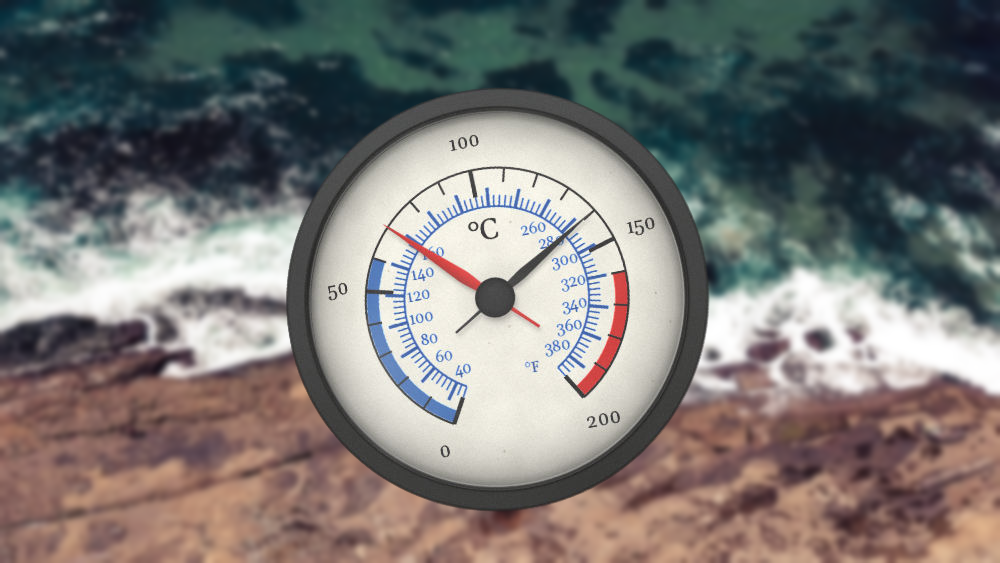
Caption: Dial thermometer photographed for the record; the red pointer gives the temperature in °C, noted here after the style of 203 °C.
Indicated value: 70 °C
